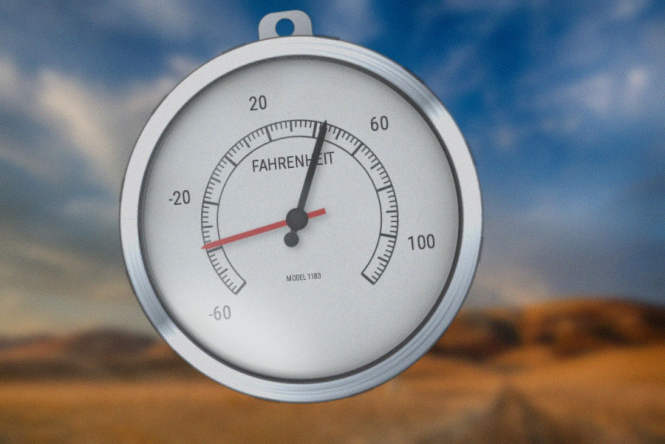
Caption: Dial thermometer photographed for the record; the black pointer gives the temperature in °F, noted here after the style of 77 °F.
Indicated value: 44 °F
